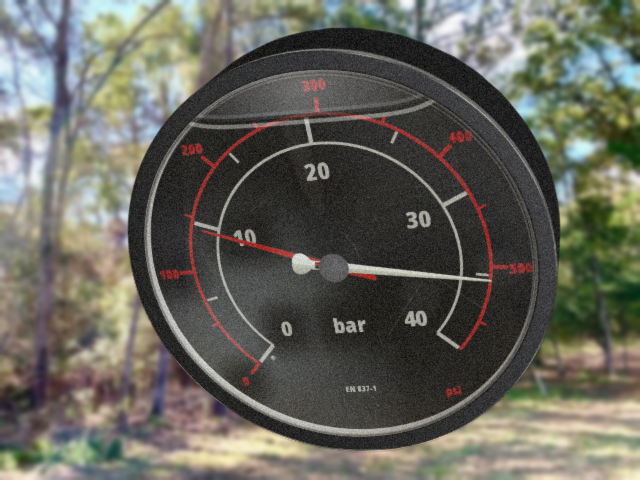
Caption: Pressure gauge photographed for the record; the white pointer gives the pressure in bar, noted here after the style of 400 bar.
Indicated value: 35 bar
